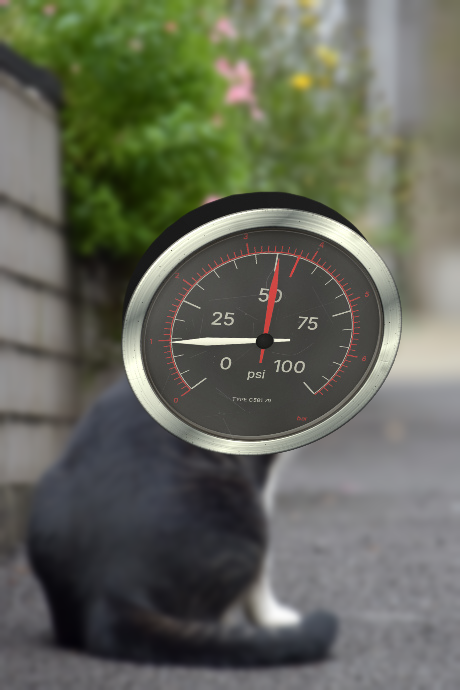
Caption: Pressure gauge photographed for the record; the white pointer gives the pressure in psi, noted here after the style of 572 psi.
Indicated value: 15 psi
